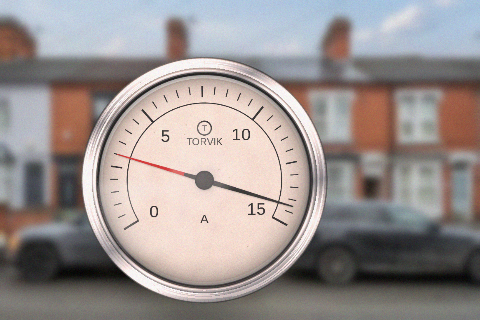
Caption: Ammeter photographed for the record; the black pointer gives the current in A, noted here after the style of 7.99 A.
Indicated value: 14.25 A
